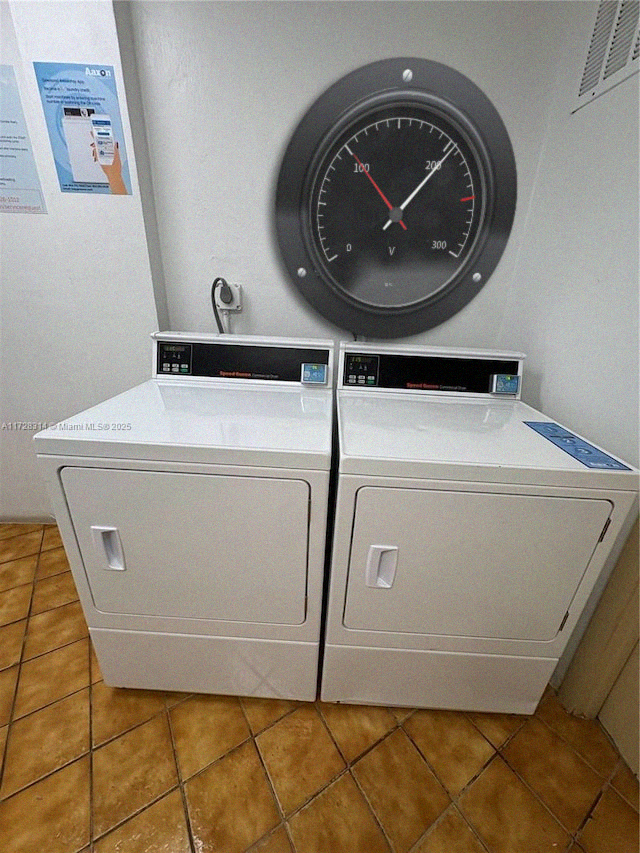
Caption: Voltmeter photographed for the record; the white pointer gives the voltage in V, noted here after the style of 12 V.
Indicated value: 205 V
